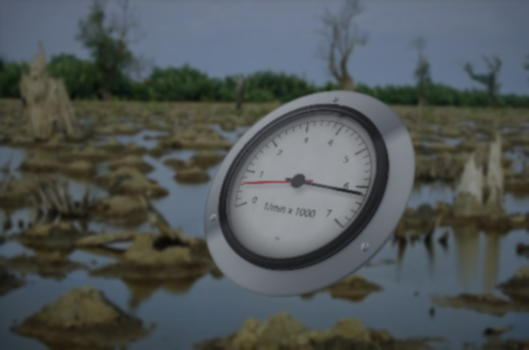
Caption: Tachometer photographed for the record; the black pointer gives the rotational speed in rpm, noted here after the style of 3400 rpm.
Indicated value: 6200 rpm
